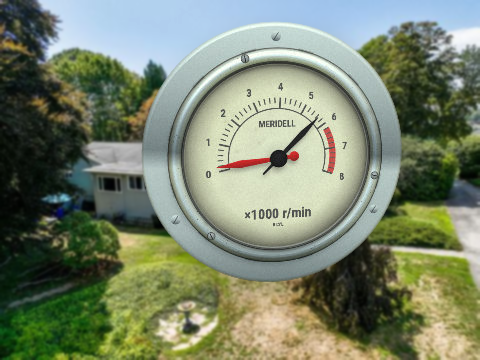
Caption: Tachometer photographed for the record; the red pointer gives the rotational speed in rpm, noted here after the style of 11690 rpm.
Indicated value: 200 rpm
